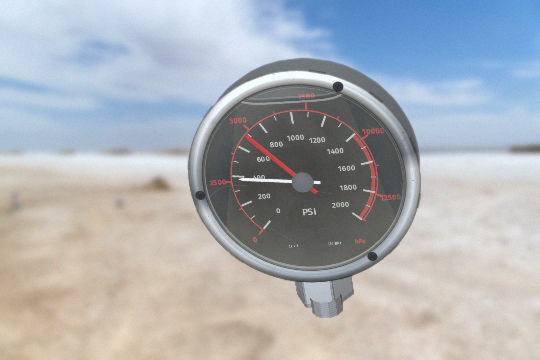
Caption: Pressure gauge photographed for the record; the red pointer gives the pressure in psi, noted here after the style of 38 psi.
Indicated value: 700 psi
